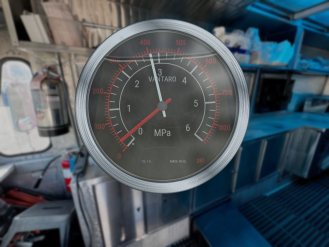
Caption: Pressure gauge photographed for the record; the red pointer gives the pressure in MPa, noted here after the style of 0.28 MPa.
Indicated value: 0.2 MPa
